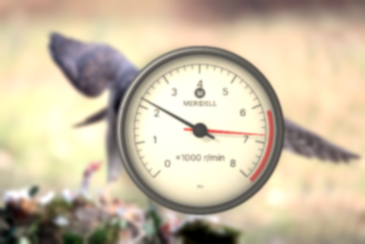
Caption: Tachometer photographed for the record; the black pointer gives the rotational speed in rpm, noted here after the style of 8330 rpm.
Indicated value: 2200 rpm
